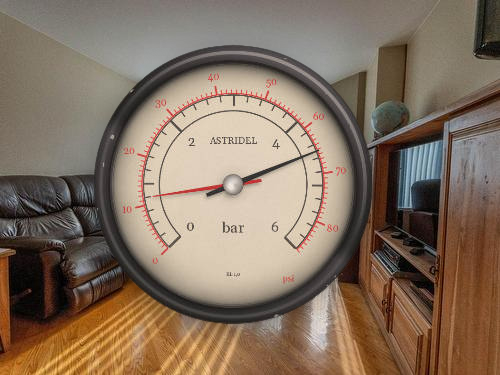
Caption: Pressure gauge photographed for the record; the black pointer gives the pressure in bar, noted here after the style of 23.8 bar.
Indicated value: 4.5 bar
